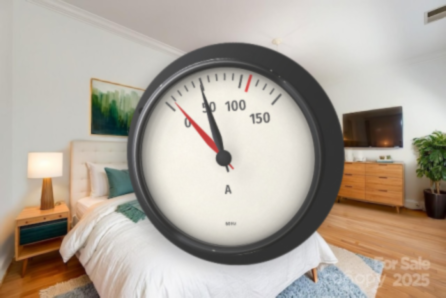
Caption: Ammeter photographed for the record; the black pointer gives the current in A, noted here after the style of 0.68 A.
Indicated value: 50 A
